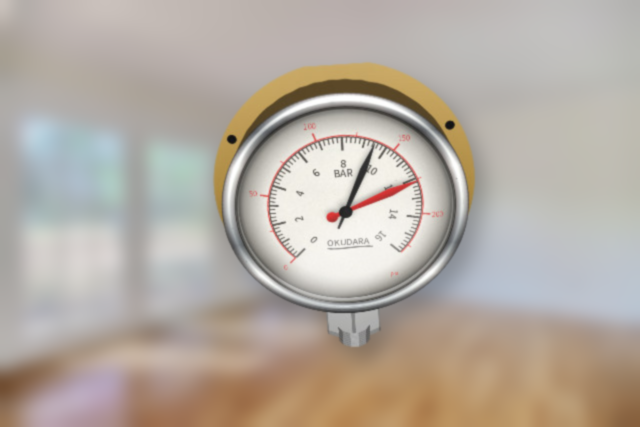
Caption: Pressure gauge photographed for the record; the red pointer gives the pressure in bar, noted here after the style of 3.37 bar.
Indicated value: 12 bar
